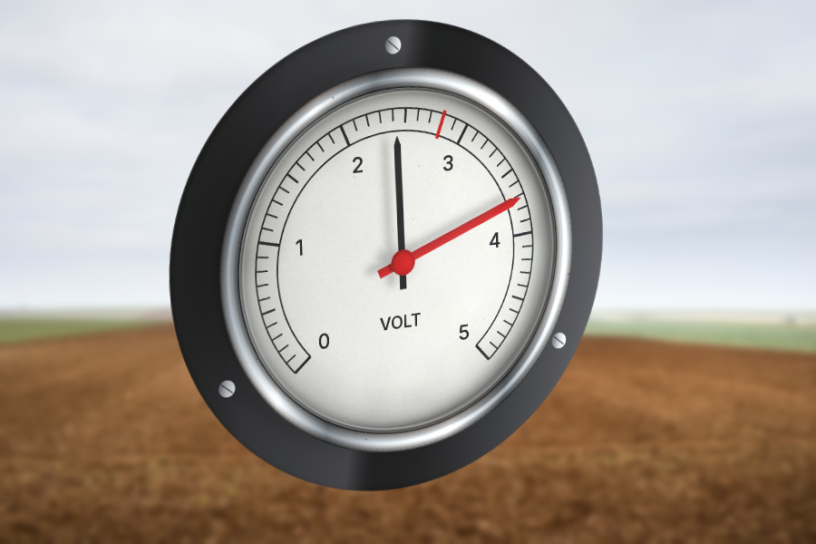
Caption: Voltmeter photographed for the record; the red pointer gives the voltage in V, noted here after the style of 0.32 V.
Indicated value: 3.7 V
